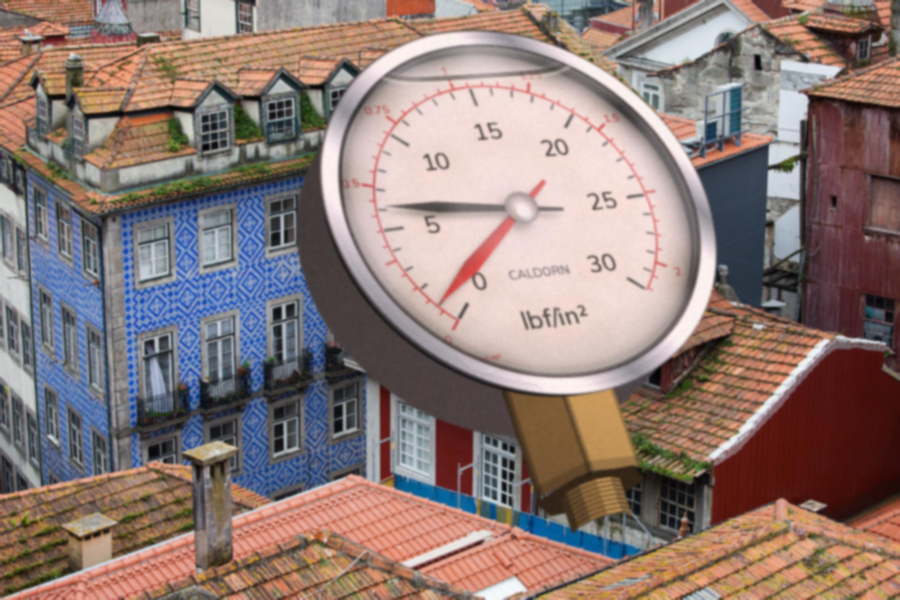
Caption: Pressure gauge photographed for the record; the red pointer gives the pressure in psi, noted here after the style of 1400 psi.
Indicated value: 1 psi
